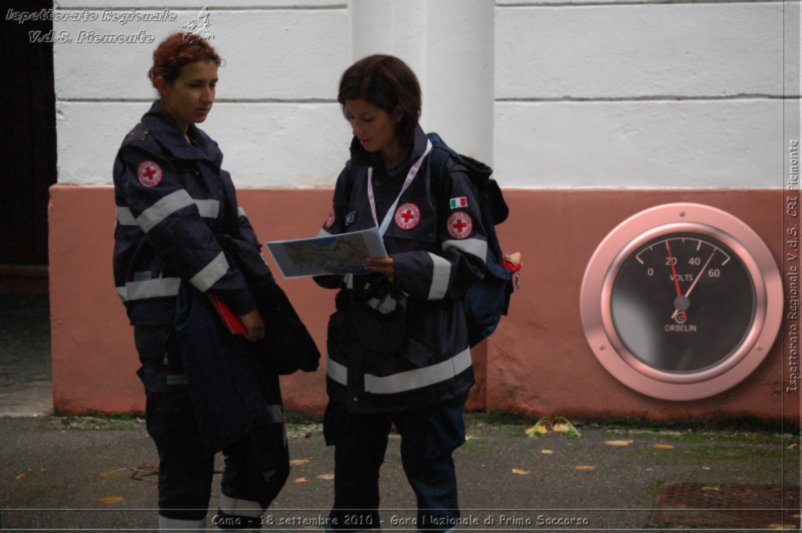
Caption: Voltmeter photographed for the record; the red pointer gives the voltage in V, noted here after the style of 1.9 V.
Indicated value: 20 V
